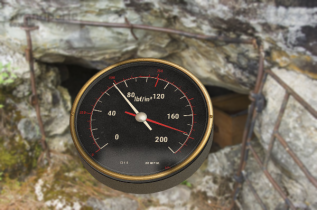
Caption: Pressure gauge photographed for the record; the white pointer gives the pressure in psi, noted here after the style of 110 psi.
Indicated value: 70 psi
